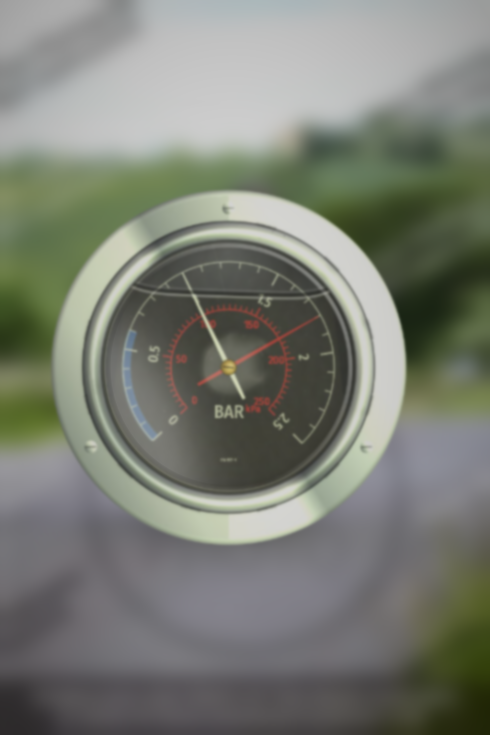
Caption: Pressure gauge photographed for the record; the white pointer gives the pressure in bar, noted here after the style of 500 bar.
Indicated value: 1 bar
